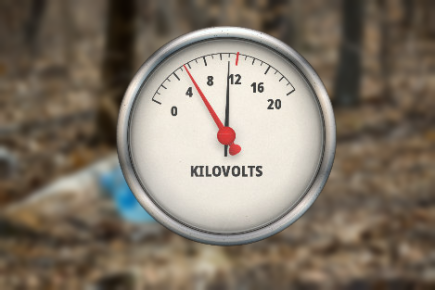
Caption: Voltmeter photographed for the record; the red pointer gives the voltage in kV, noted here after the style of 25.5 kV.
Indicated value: 5.5 kV
